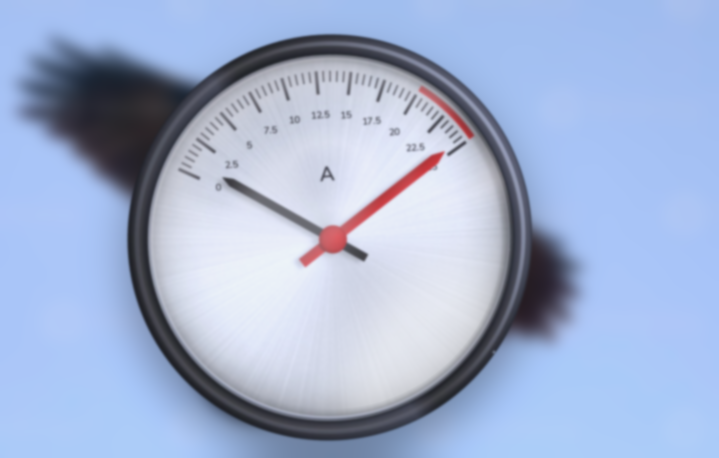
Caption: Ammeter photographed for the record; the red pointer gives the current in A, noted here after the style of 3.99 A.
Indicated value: 24.5 A
